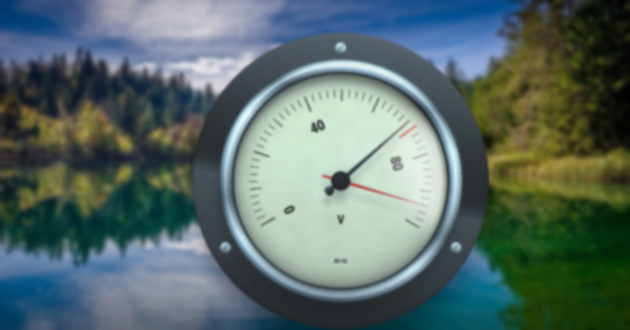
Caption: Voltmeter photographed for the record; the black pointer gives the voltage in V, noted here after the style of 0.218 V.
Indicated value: 70 V
